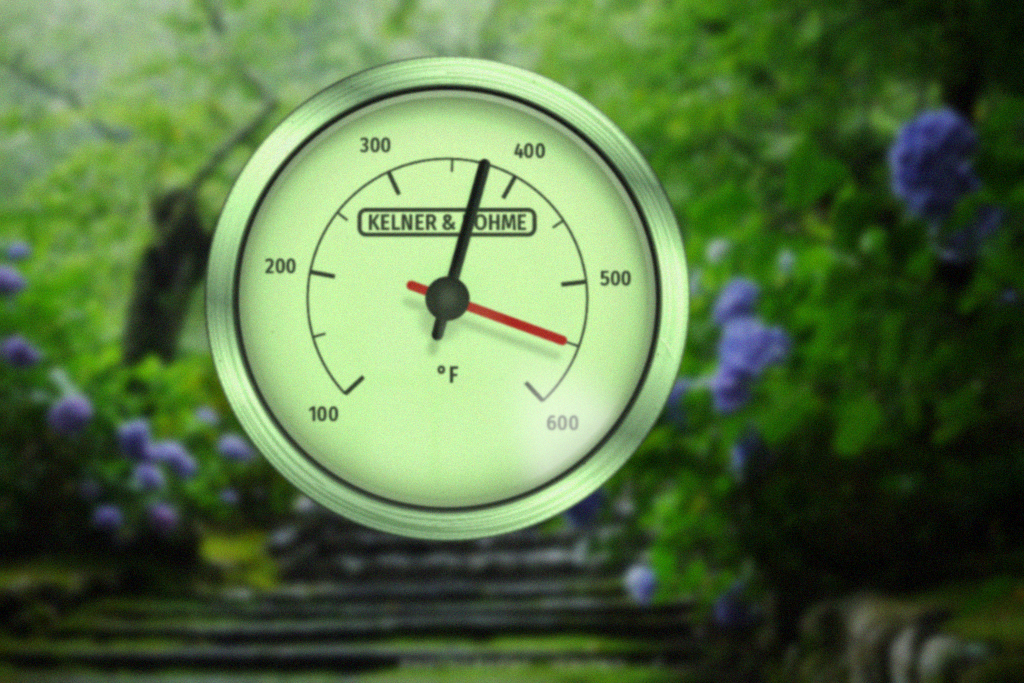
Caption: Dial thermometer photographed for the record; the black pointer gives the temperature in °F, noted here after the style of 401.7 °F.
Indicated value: 375 °F
